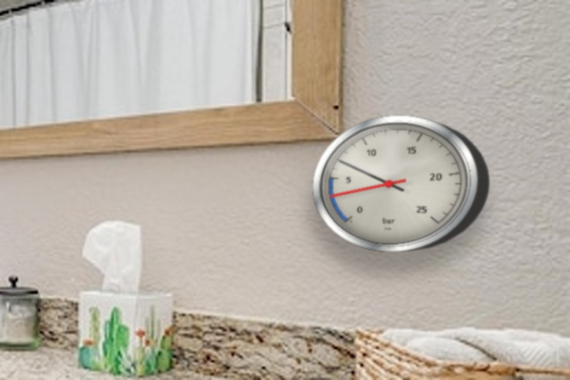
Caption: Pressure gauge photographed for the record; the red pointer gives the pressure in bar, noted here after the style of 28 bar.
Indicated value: 3 bar
